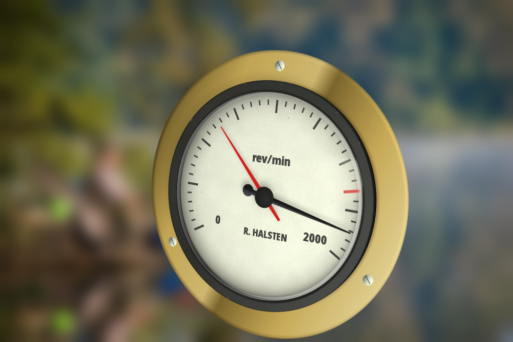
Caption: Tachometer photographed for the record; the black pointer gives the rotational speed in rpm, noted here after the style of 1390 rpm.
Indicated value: 1850 rpm
